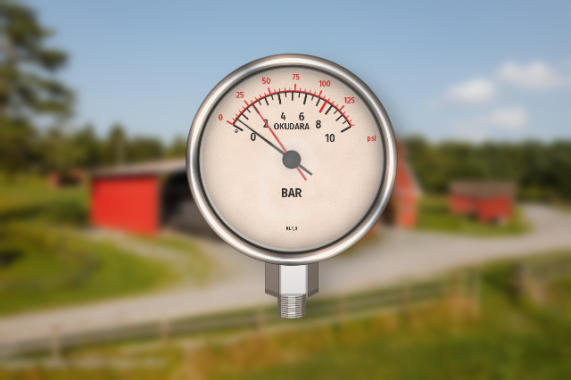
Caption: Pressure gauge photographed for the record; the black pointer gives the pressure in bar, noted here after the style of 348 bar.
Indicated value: 0.5 bar
